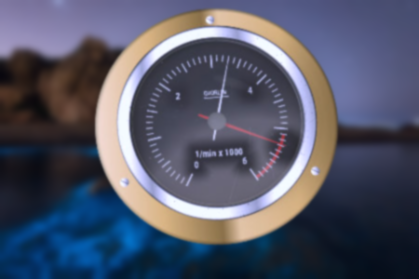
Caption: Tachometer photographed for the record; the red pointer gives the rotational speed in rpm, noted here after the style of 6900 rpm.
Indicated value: 5300 rpm
